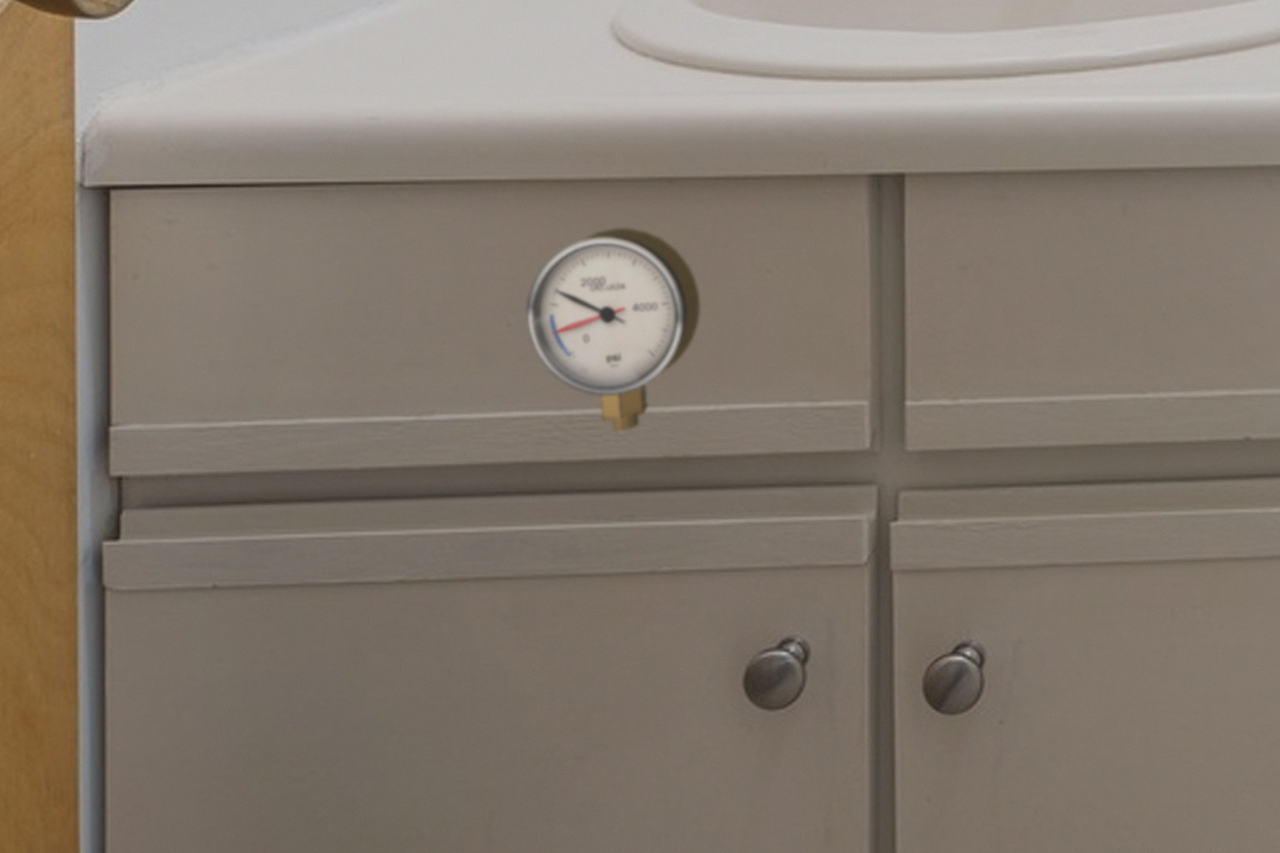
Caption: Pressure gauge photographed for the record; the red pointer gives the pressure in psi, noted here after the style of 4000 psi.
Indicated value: 500 psi
